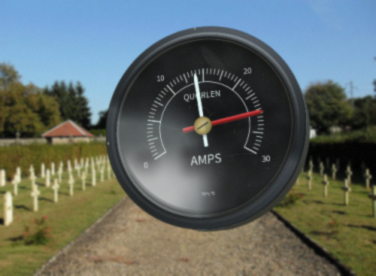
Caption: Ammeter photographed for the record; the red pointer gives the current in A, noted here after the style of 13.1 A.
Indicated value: 25 A
